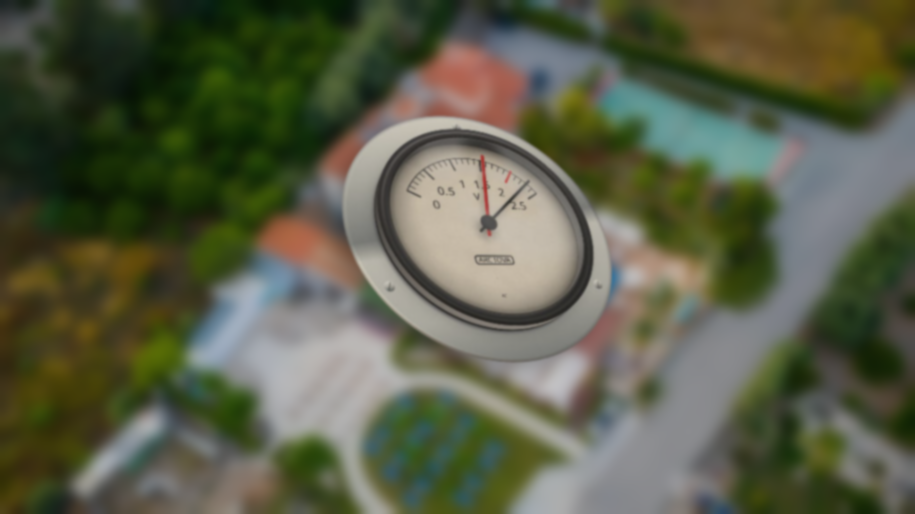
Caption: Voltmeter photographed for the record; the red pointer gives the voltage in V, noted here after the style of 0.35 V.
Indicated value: 1.5 V
